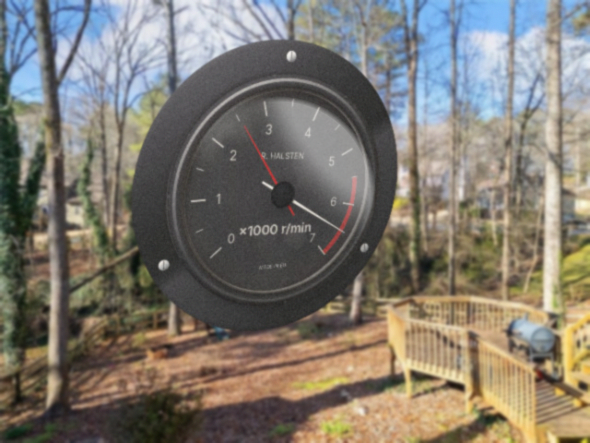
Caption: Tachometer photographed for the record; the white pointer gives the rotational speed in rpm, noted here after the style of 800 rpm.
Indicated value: 6500 rpm
